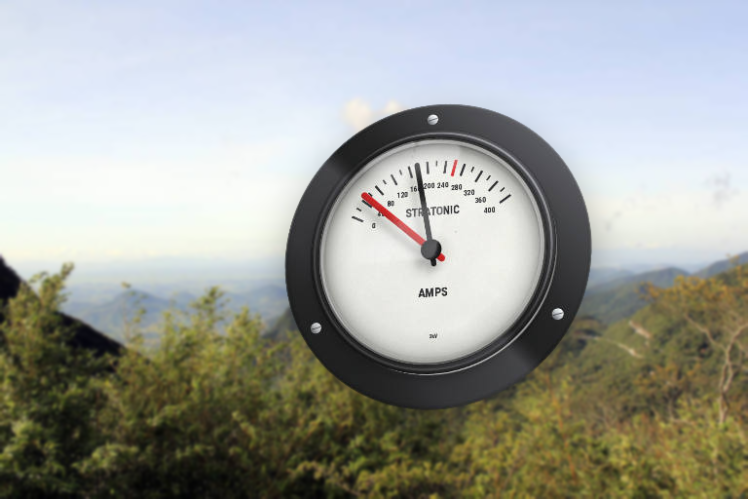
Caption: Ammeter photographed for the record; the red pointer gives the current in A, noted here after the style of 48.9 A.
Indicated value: 50 A
